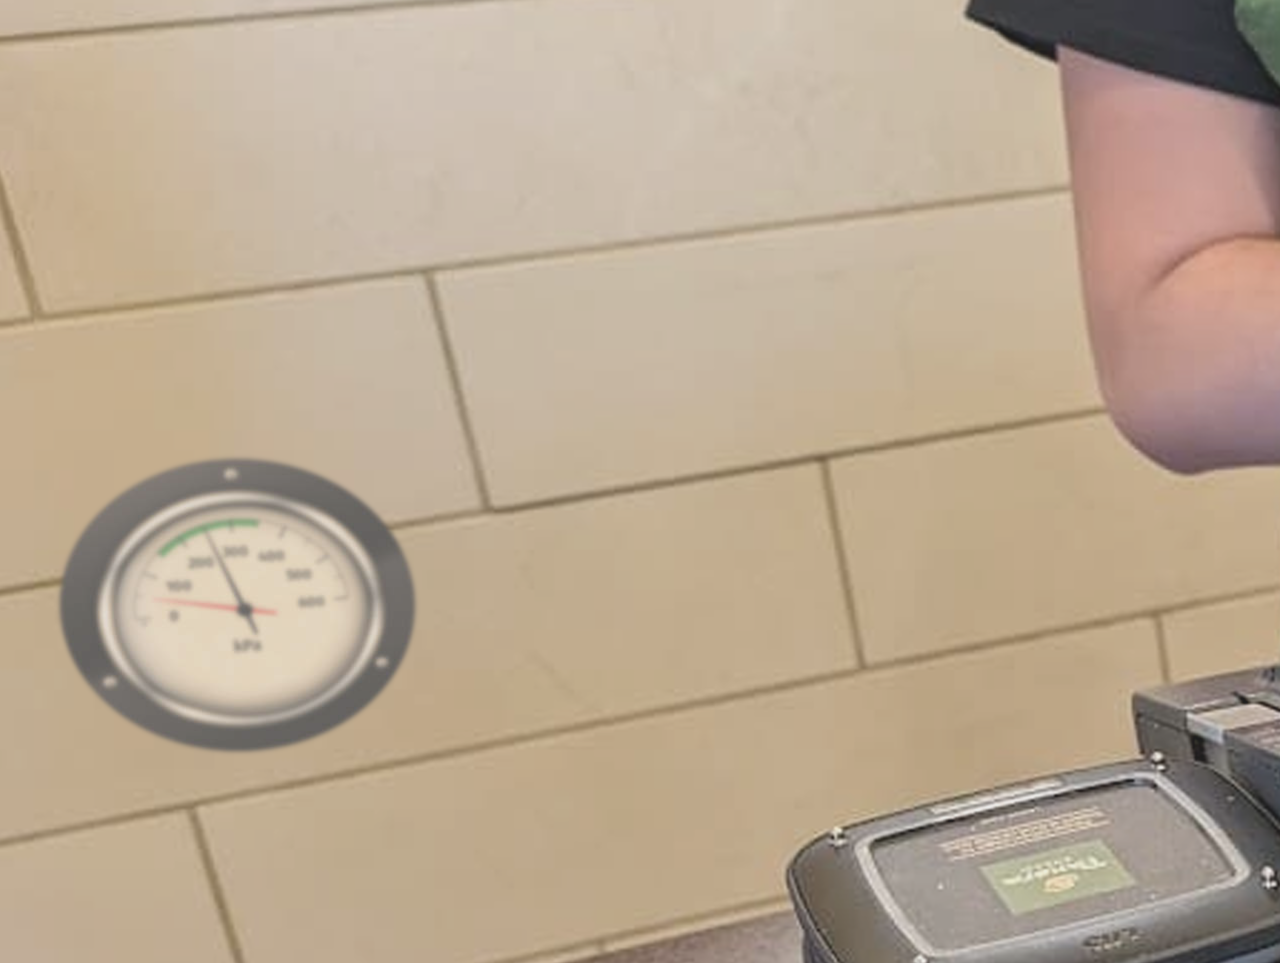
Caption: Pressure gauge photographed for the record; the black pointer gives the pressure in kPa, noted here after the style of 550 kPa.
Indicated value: 250 kPa
